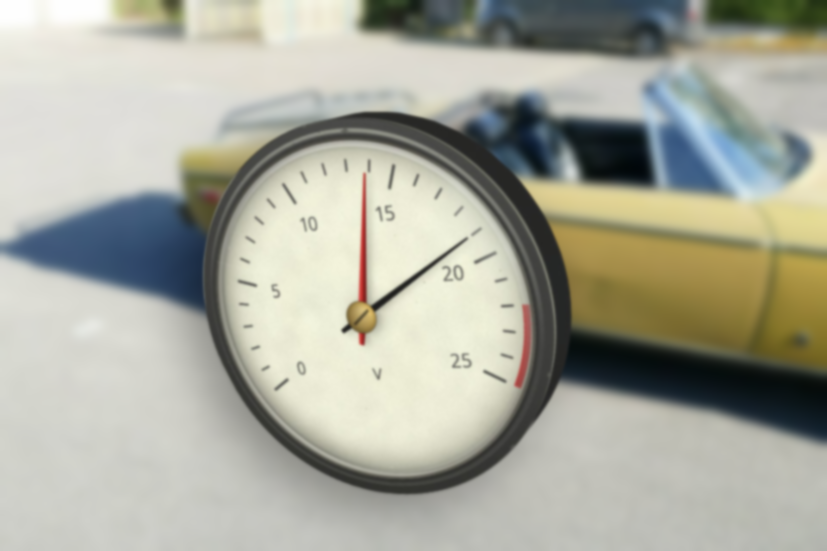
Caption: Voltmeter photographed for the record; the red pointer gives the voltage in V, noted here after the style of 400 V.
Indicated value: 14 V
